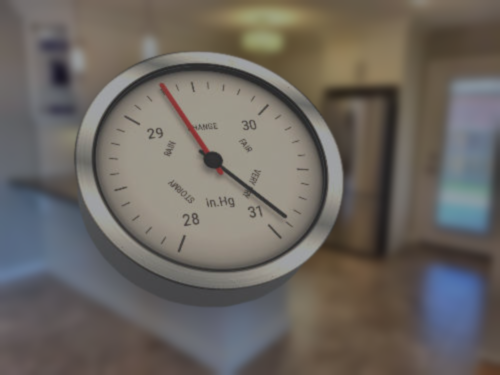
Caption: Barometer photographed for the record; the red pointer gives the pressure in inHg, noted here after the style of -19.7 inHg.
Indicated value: 29.3 inHg
